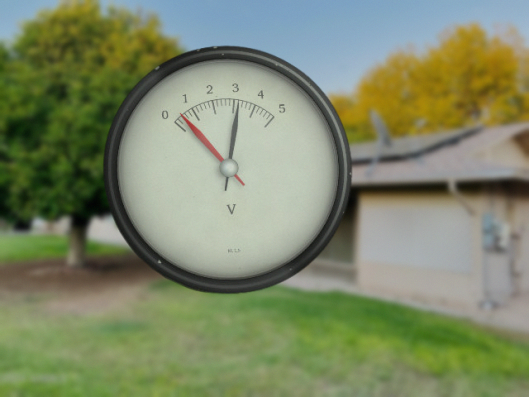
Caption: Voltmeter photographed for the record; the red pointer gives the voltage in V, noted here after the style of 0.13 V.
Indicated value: 0.4 V
